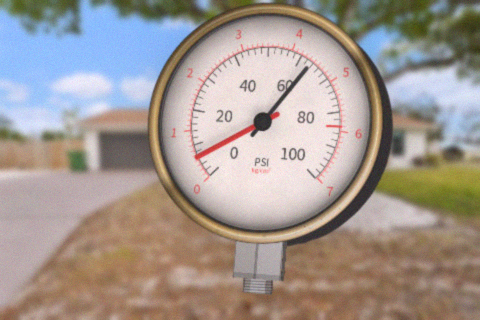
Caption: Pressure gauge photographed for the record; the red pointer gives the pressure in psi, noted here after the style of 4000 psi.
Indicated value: 6 psi
